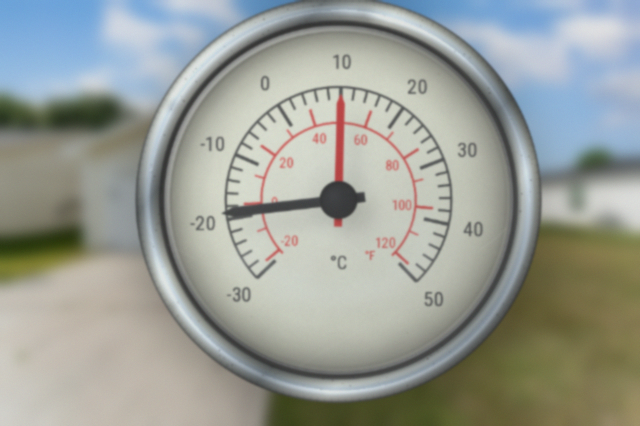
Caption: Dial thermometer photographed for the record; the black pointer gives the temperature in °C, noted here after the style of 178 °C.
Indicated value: -19 °C
